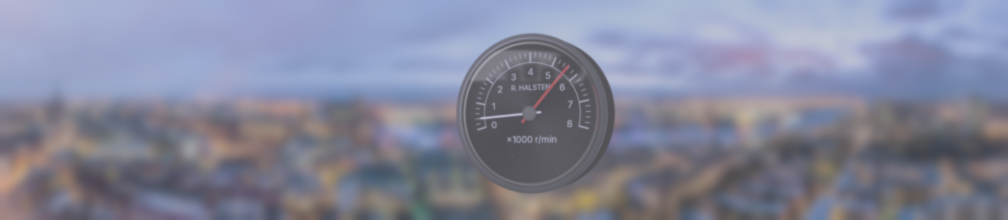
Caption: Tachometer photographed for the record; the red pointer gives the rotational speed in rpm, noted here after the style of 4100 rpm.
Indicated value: 5600 rpm
